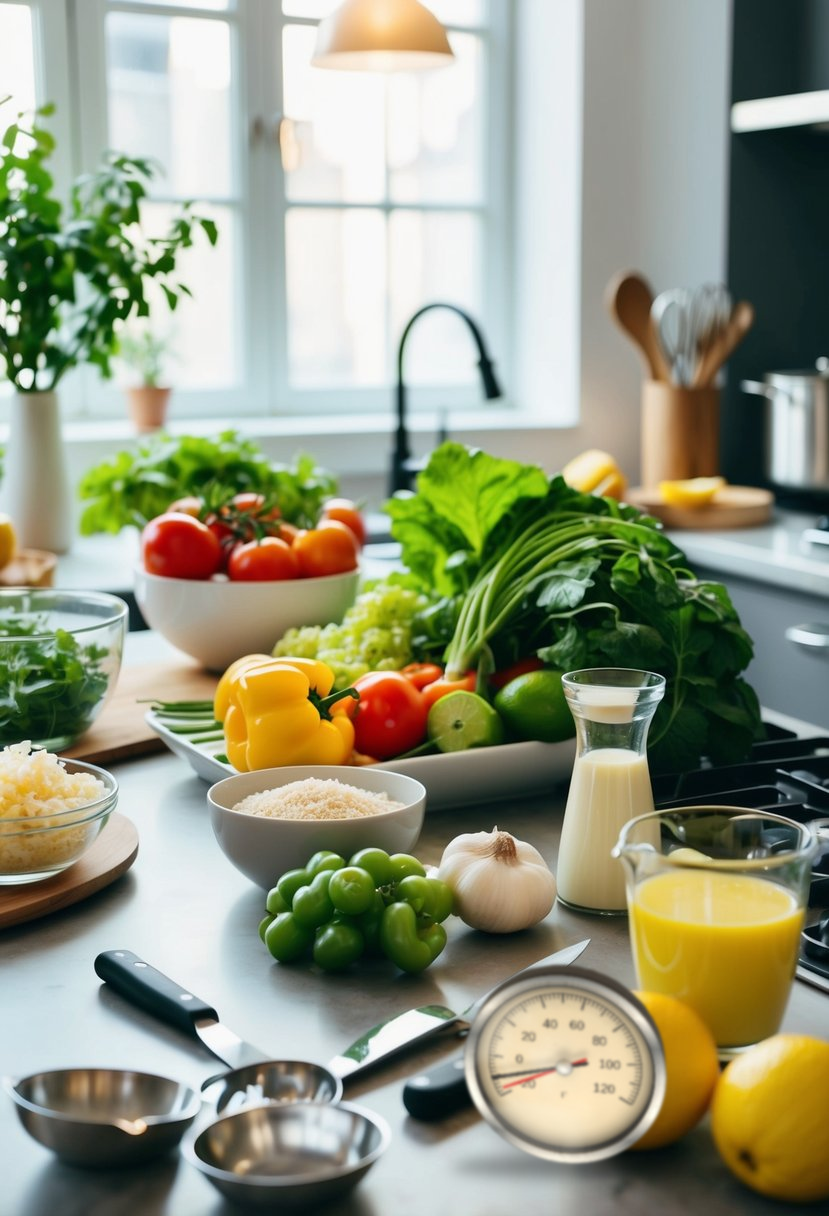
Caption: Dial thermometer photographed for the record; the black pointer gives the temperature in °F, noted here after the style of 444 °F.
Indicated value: -10 °F
